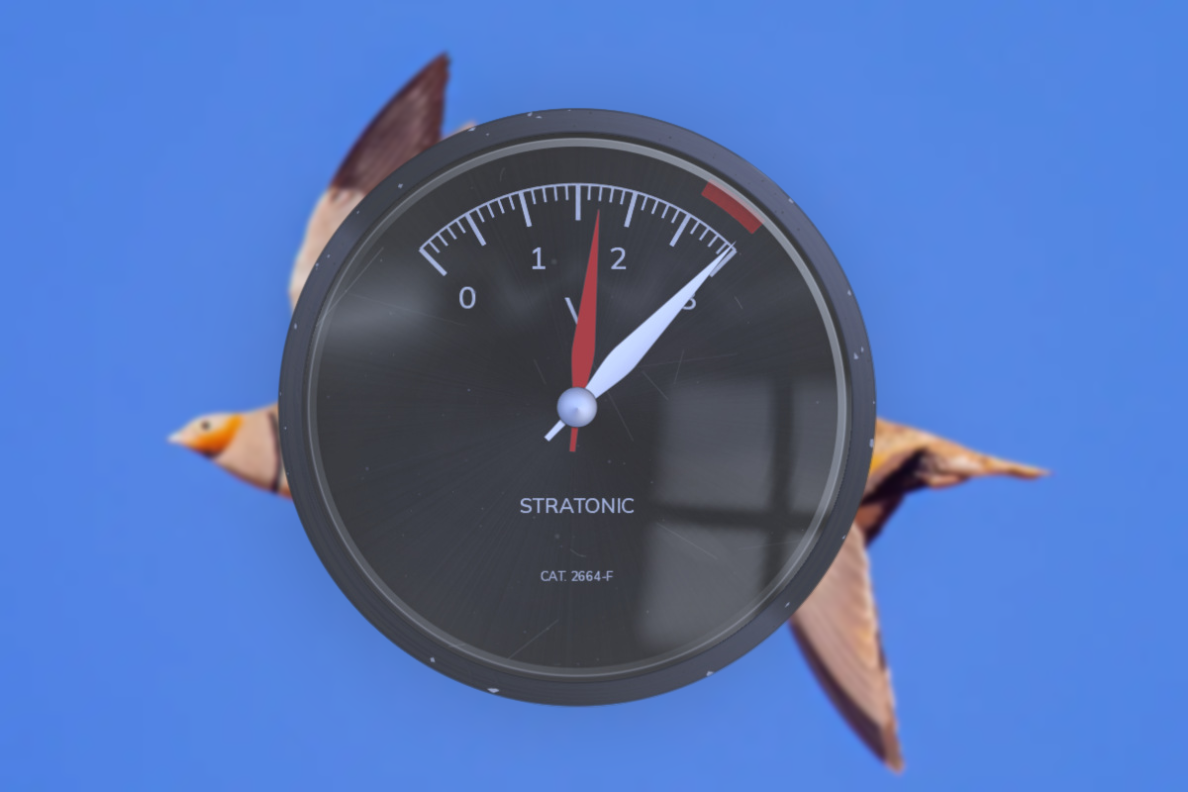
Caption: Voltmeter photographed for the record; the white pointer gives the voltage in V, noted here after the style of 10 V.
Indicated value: 2.95 V
